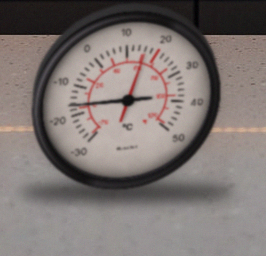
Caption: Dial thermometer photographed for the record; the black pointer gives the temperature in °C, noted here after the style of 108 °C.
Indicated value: -16 °C
